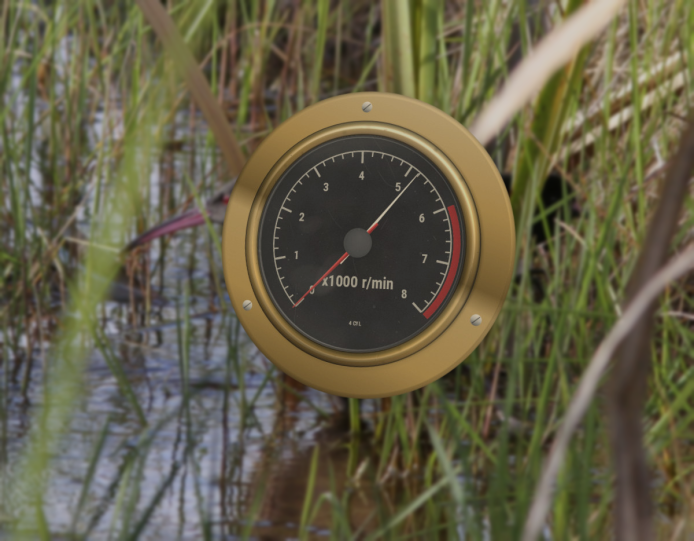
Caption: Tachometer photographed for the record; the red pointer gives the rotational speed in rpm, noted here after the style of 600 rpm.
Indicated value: 0 rpm
